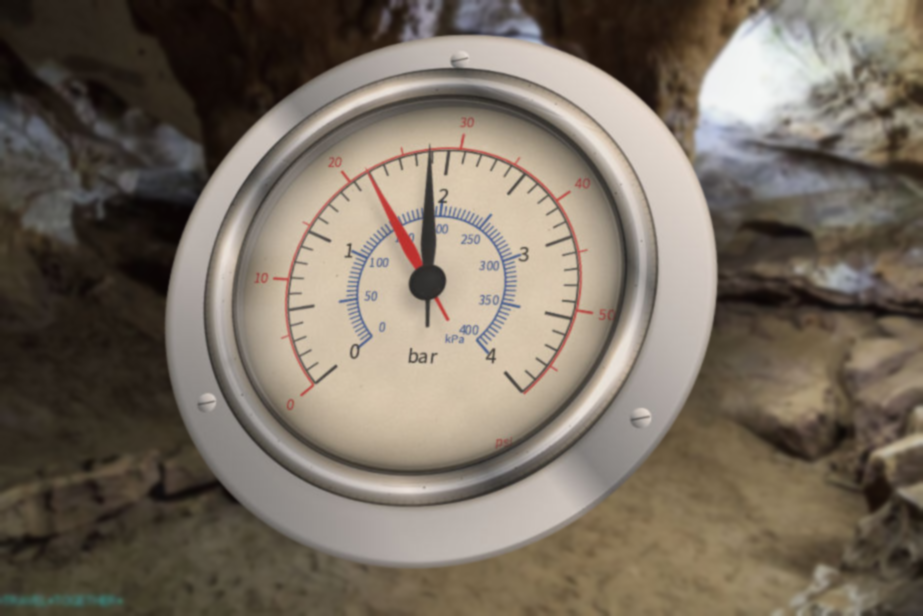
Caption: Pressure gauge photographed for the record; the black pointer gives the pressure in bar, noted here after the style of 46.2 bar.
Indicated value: 1.9 bar
